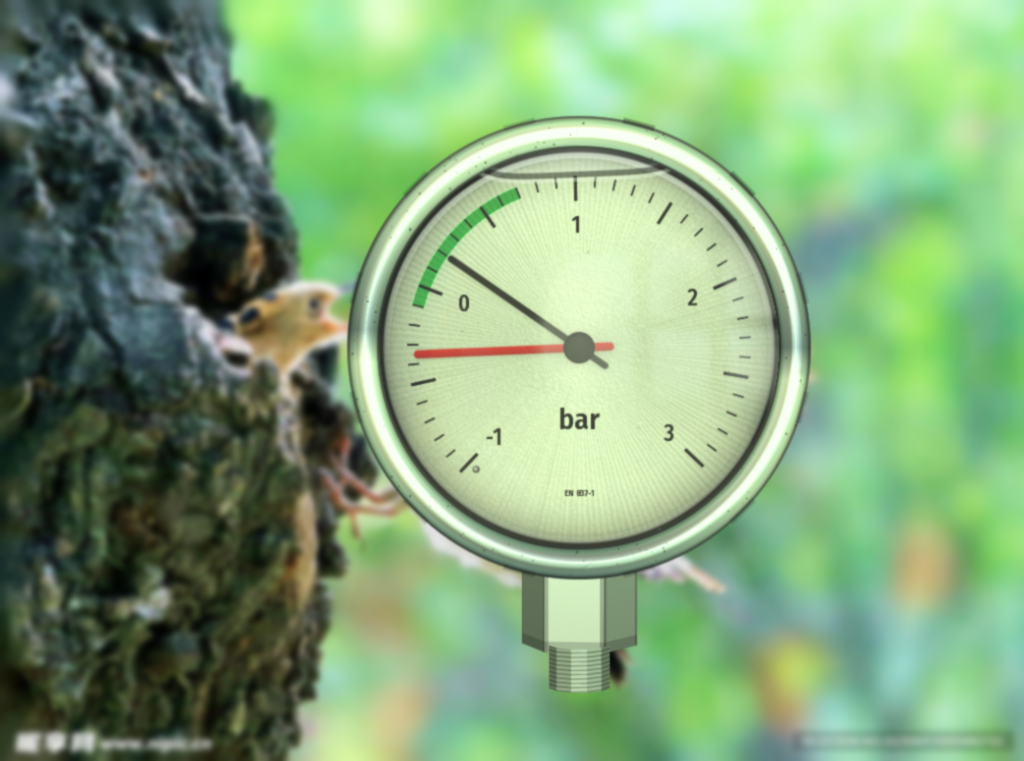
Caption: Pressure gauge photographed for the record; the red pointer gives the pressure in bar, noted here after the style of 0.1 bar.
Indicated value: -0.35 bar
